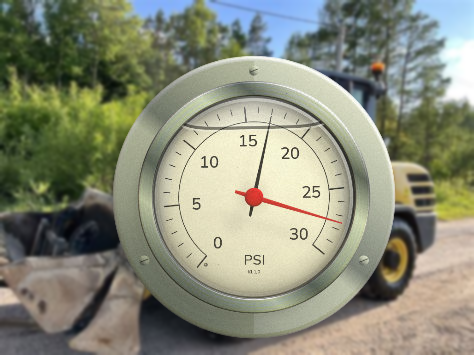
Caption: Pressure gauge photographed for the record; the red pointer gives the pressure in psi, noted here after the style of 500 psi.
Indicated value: 27.5 psi
